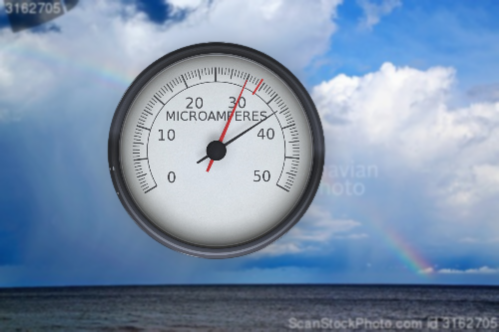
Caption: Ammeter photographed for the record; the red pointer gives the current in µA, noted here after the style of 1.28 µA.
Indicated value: 30 µA
